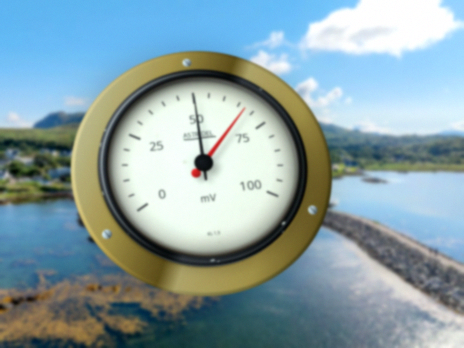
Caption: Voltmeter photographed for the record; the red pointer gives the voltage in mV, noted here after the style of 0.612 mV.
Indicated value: 67.5 mV
